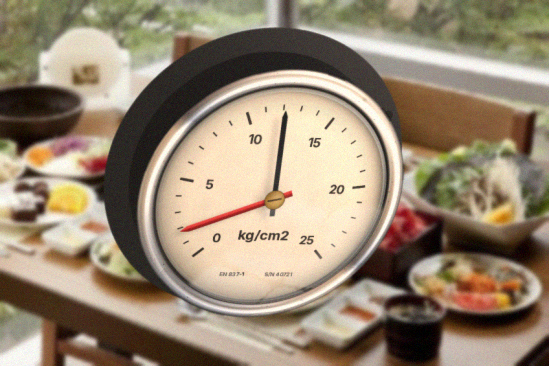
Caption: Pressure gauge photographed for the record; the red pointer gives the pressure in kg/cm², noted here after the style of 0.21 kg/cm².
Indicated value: 2 kg/cm²
